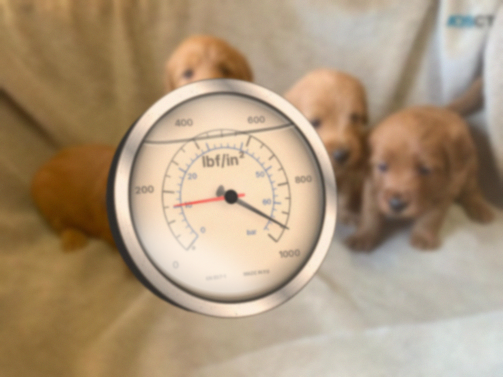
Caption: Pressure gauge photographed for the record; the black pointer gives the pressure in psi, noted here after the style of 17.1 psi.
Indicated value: 950 psi
